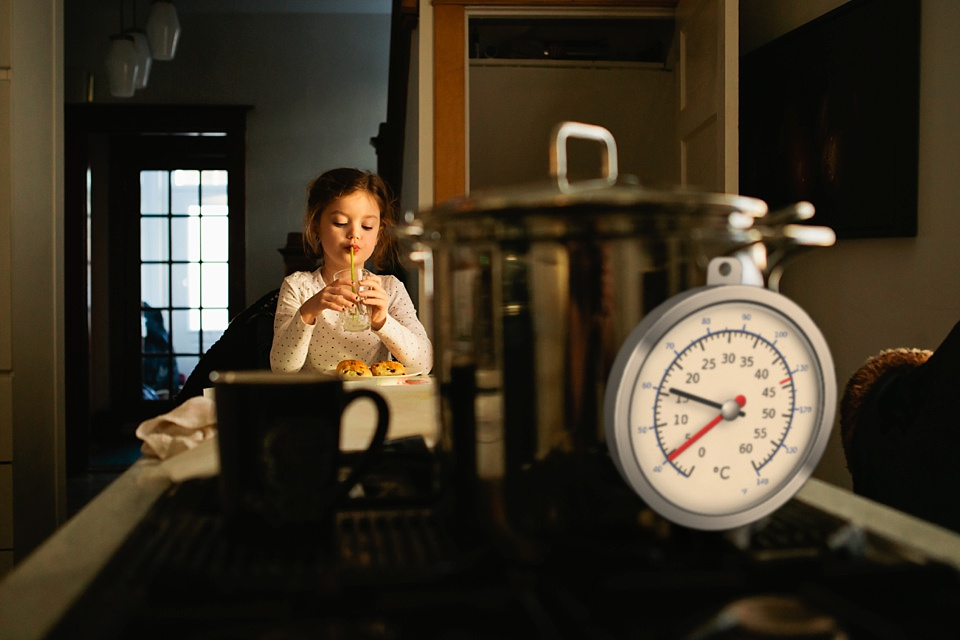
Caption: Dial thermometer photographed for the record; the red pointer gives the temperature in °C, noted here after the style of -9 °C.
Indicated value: 5 °C
